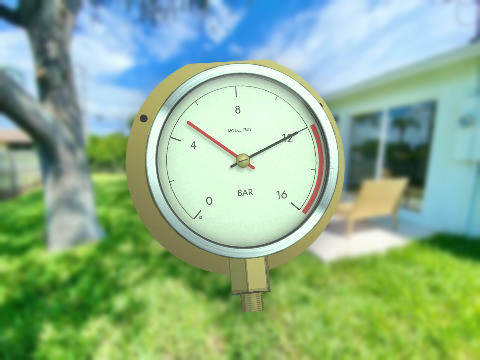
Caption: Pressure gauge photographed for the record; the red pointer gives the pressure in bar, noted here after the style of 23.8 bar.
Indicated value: 5 bar
